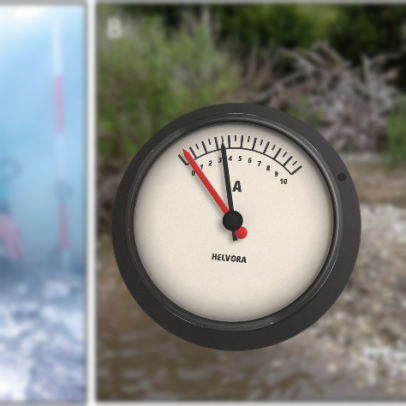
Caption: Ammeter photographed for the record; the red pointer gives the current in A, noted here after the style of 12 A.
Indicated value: 0.5 A
